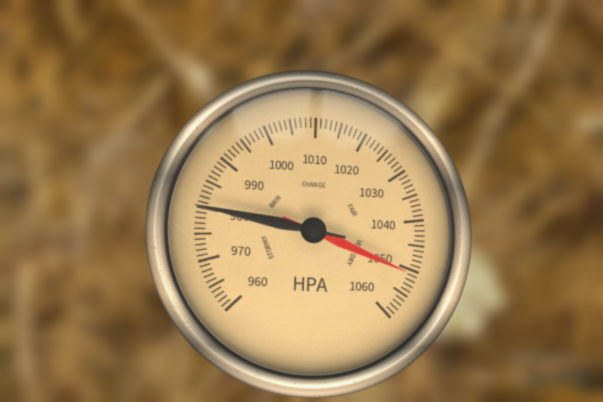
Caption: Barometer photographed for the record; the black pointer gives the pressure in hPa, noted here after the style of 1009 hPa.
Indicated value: 980 hPa
